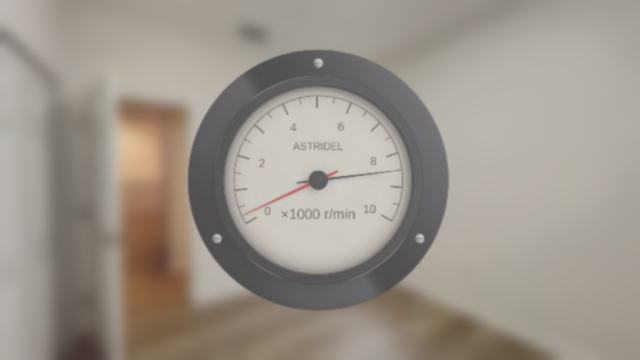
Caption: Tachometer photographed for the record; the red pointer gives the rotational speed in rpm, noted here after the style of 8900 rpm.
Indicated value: 250 rpm
